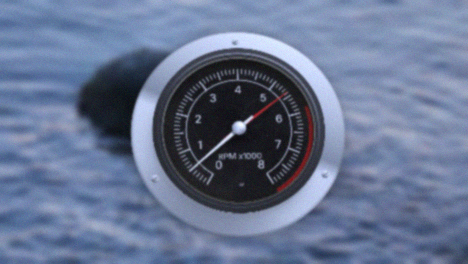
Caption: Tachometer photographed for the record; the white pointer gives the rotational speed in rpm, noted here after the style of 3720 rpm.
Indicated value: 500 rpm
